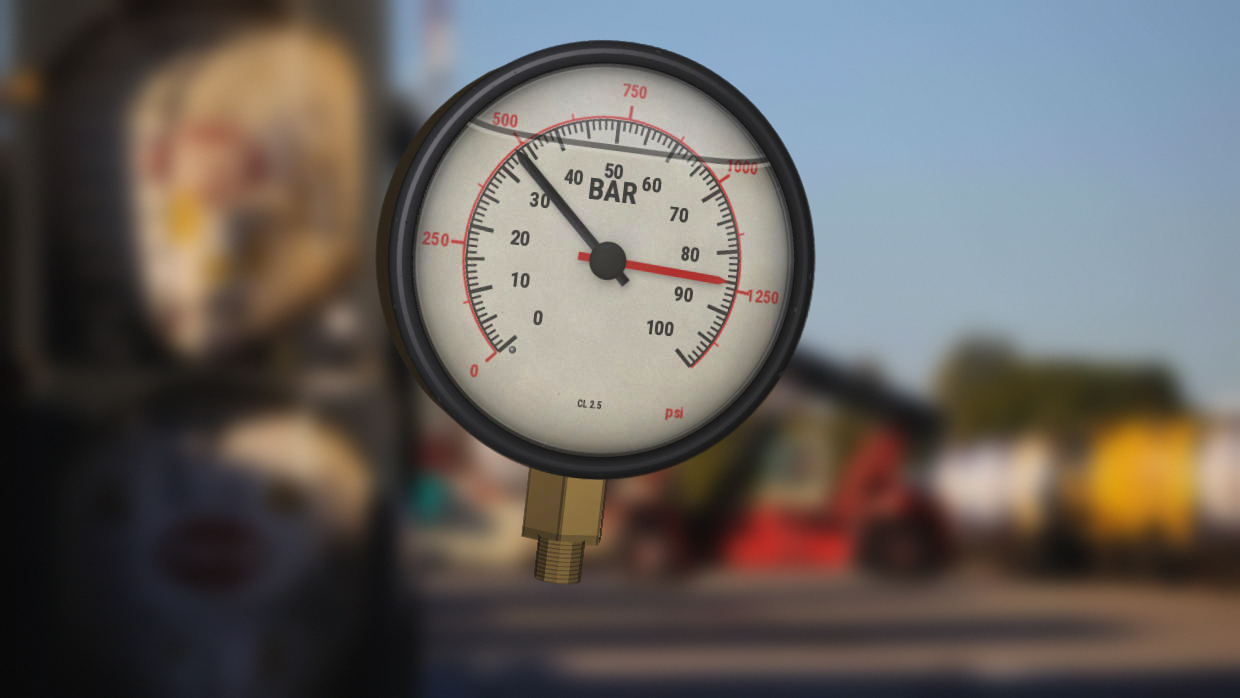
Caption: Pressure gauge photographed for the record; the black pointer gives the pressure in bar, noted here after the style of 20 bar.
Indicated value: 33 bar
